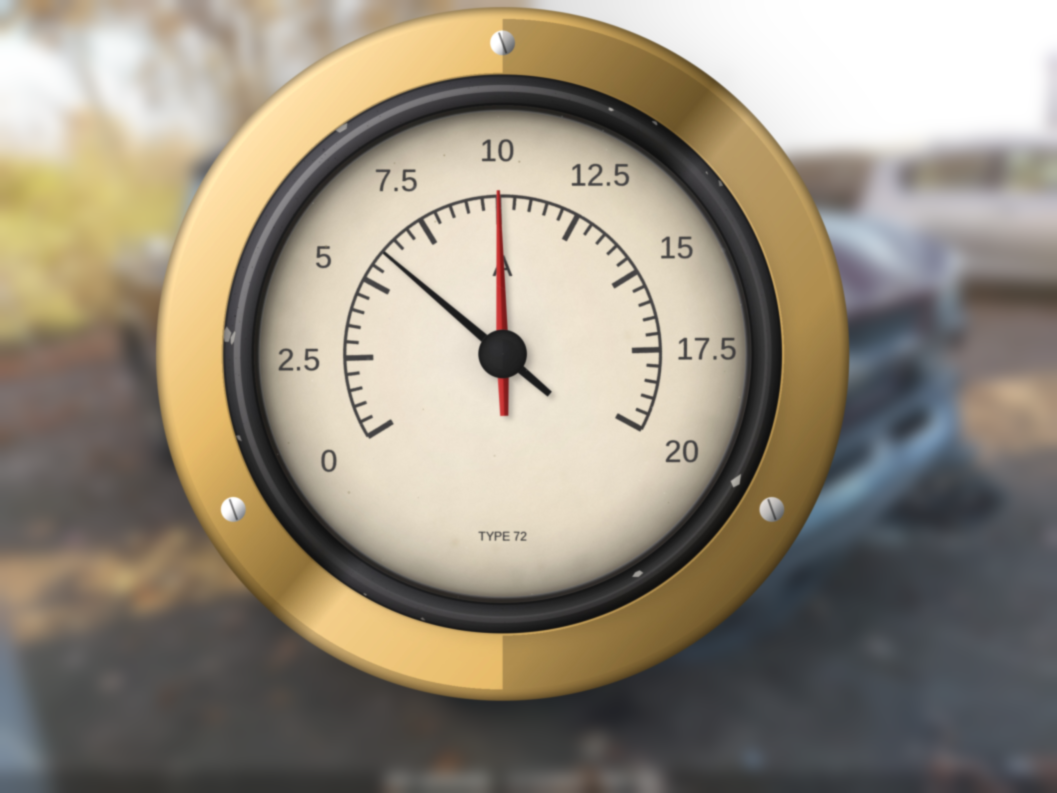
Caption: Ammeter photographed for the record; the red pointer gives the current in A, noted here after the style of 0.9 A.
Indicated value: 10 A
